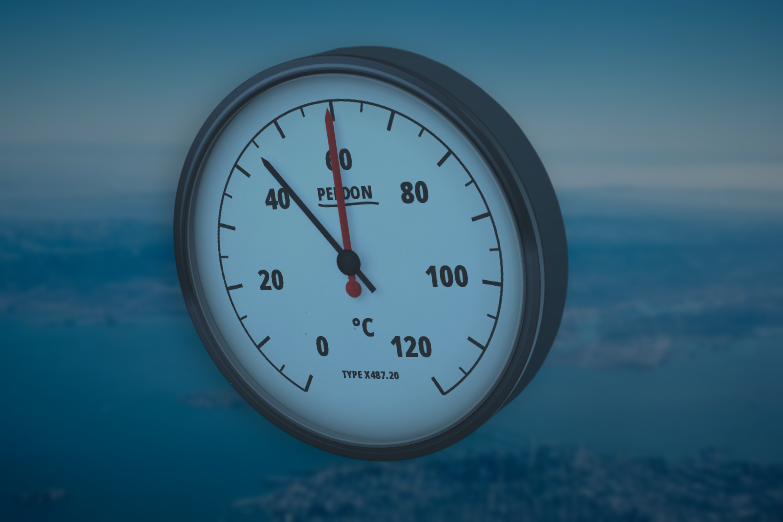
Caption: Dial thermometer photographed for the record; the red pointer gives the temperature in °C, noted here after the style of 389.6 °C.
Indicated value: 60 °C
